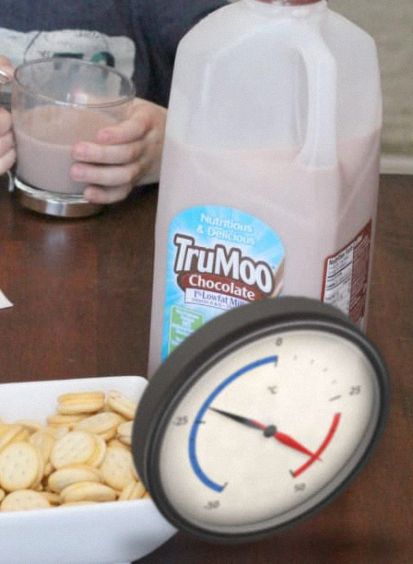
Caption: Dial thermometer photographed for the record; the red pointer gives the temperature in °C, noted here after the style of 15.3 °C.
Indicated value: 42.5 °C
